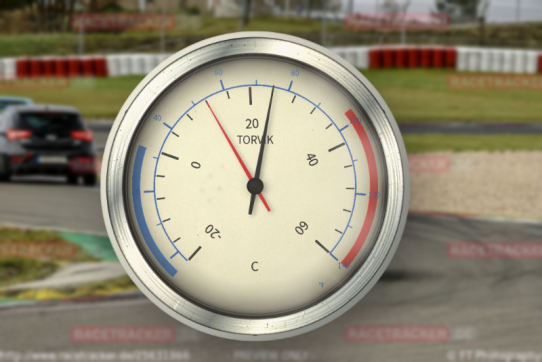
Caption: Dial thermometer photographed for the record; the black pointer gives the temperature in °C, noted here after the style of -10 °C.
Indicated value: 24 °C
